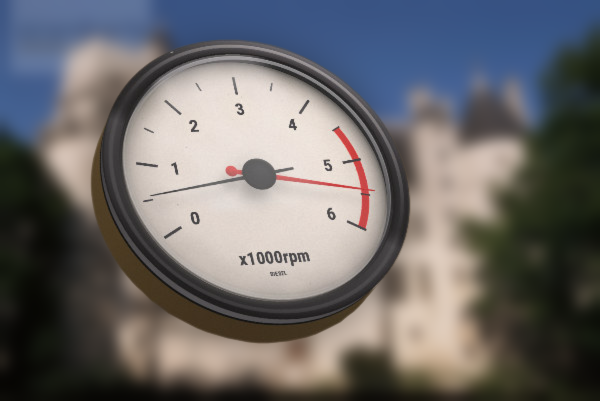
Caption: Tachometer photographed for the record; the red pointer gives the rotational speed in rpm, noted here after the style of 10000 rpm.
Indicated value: 5500 rpm
